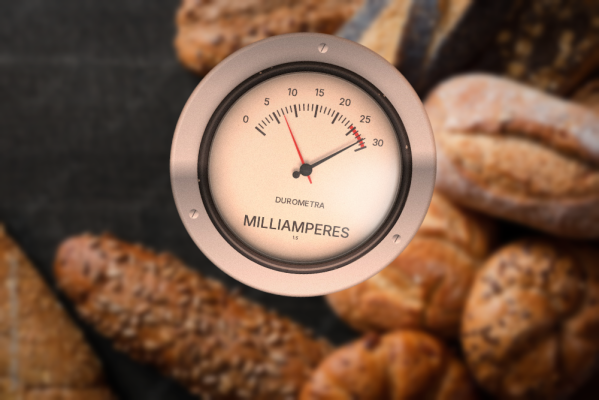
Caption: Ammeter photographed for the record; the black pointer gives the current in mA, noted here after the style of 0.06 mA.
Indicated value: 28 mA
